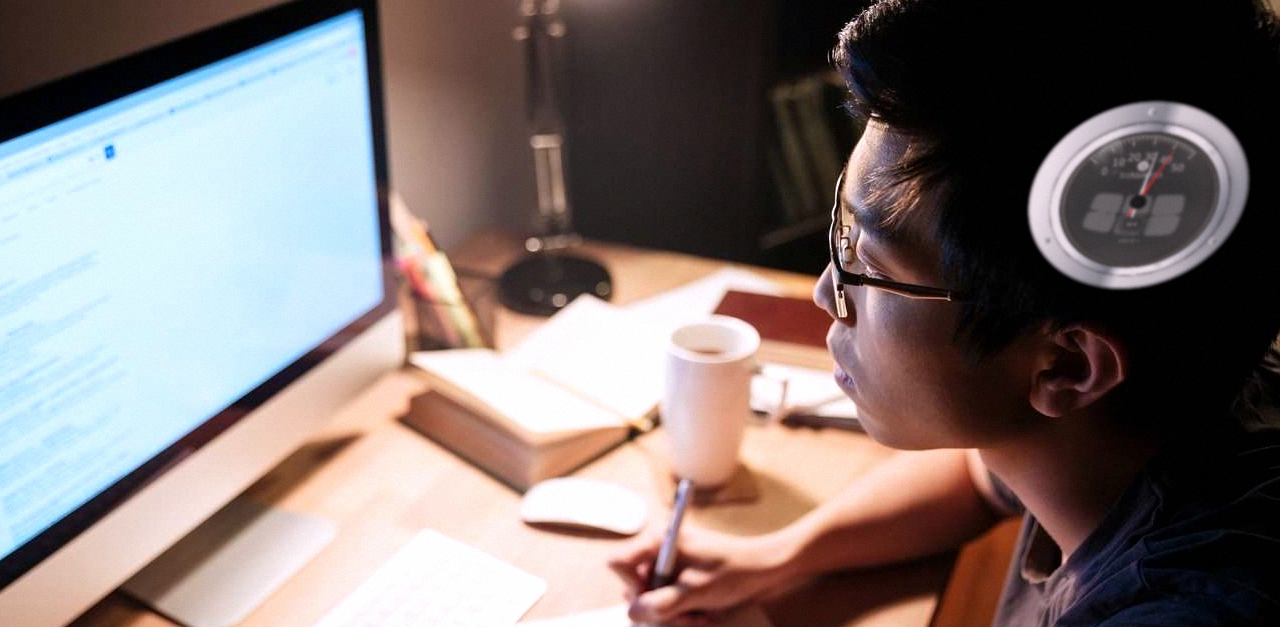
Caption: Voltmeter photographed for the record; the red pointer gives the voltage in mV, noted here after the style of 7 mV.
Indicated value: 40 mV
